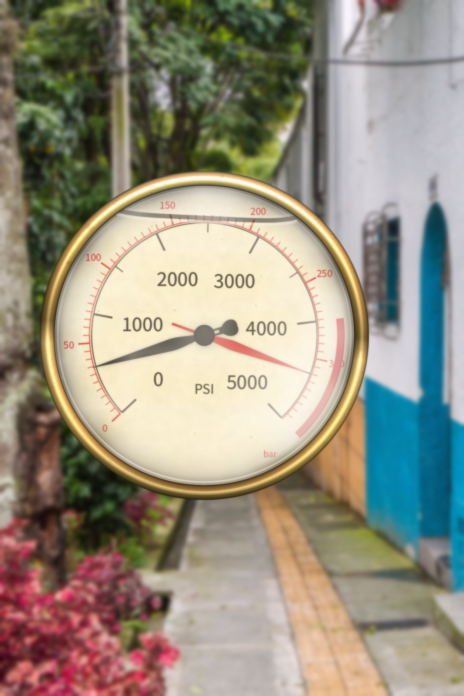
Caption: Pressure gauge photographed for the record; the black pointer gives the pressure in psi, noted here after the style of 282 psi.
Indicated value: 500 psi
